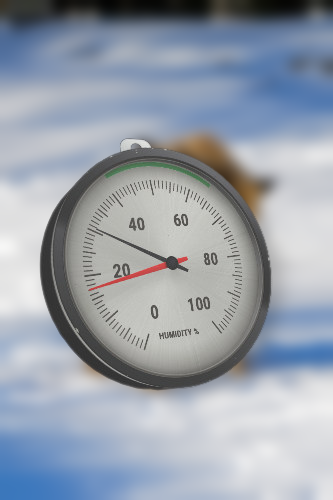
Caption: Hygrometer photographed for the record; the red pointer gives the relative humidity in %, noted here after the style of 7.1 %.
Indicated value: 17 %
